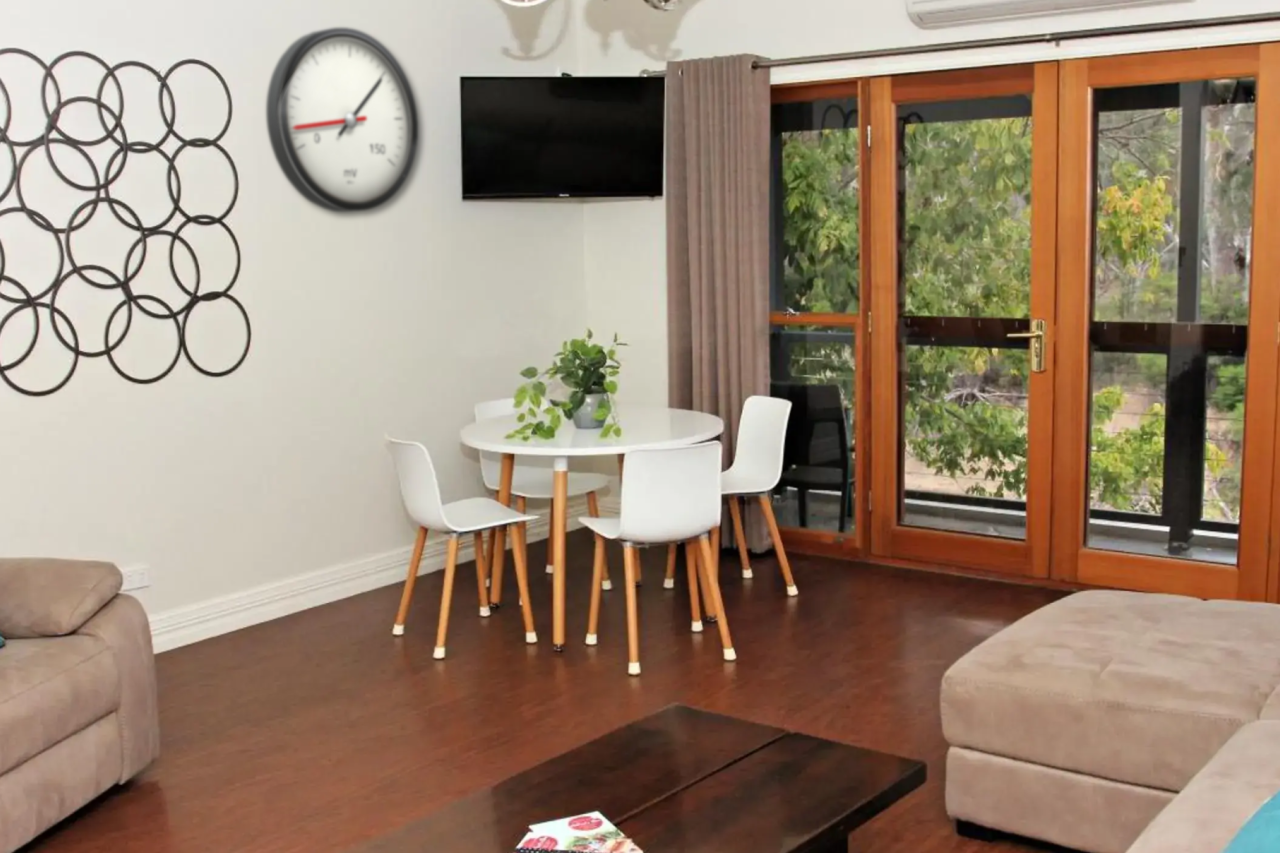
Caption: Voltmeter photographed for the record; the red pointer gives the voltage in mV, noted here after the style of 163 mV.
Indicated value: 10 mV
